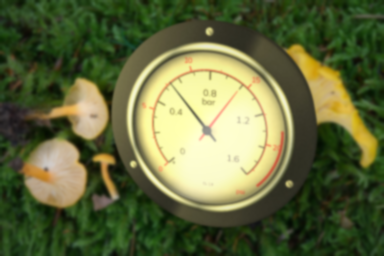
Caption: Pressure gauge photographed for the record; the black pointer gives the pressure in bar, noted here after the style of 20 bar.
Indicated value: 0.55 bar
